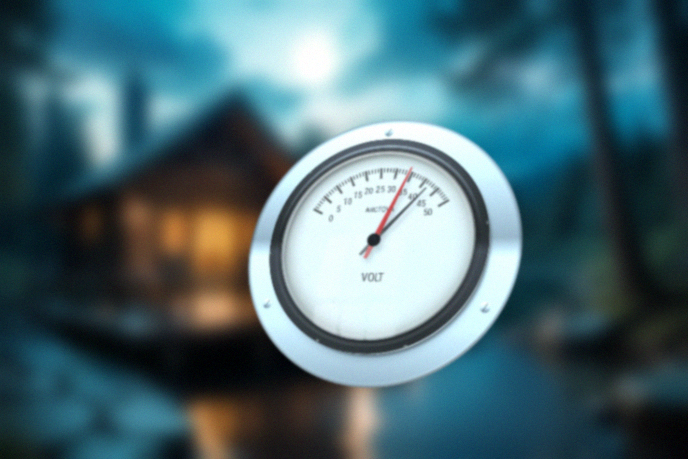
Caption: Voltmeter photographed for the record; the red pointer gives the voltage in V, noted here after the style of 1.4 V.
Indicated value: 35 V
